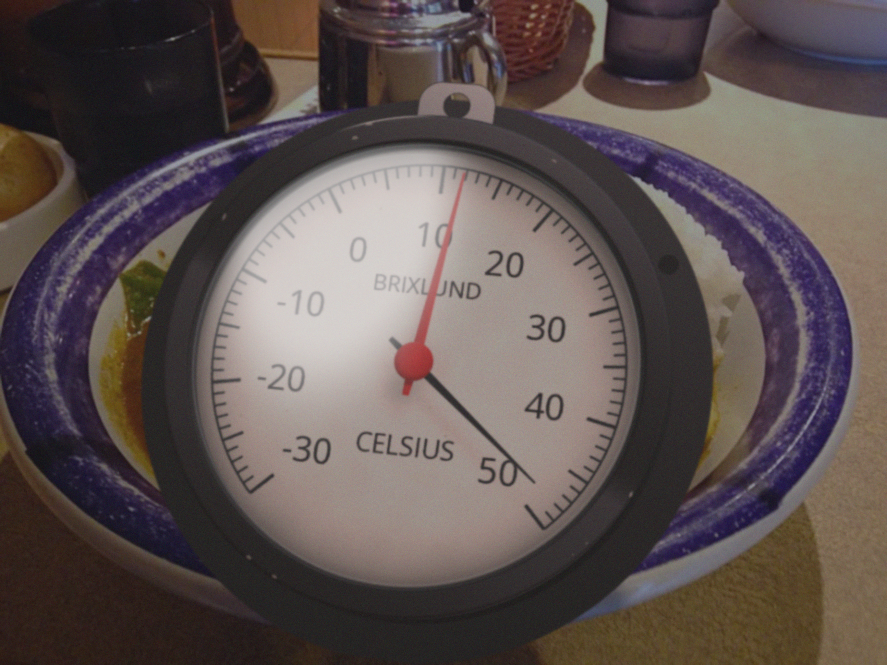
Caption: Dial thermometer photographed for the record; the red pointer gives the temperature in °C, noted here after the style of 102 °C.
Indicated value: 12 °C
